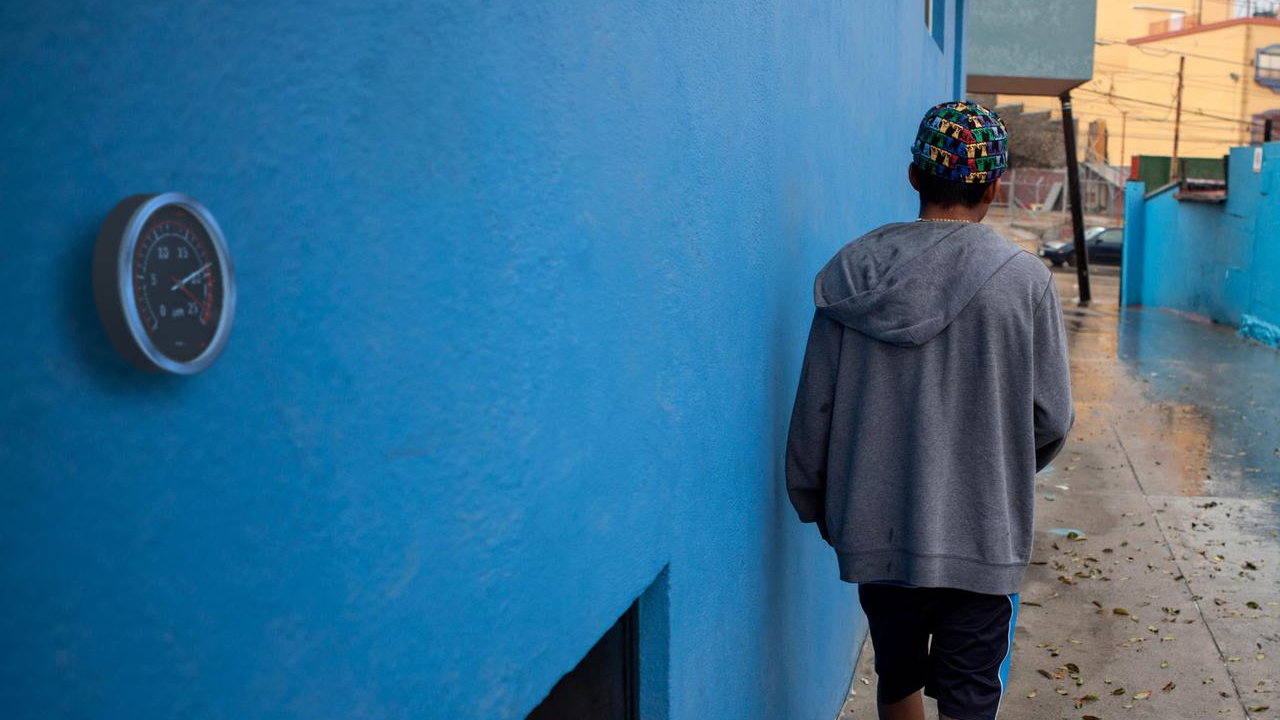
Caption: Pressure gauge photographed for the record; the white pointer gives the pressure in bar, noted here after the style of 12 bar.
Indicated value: 19 bar
